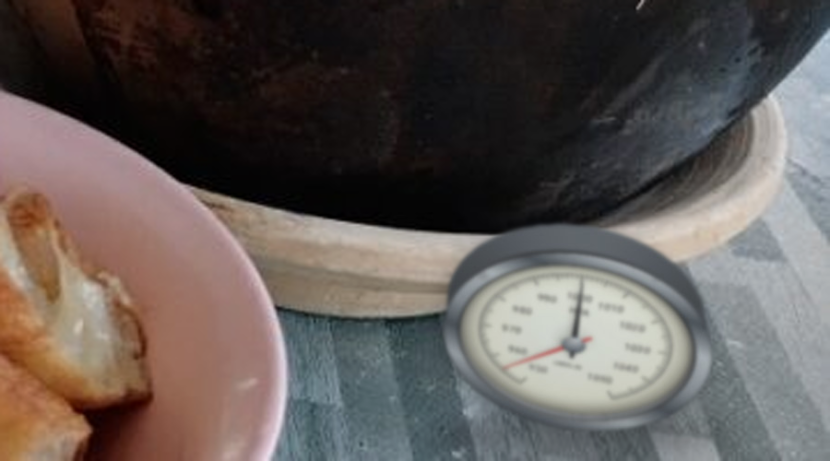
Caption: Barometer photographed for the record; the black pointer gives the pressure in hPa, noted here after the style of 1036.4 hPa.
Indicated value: 1000 hPa
